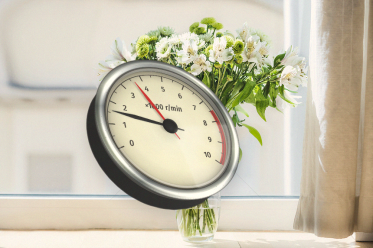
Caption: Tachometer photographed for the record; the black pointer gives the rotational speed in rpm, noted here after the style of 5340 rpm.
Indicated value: 1500 rpm
